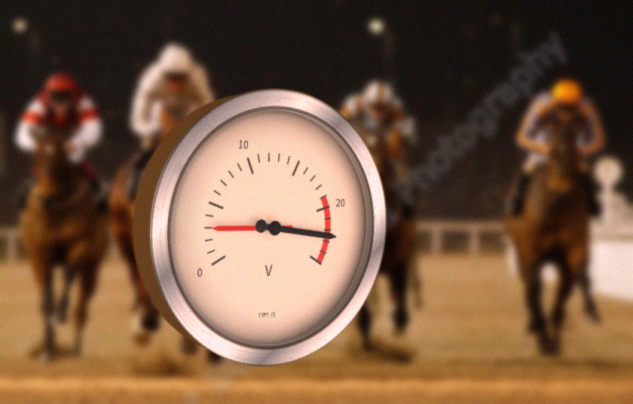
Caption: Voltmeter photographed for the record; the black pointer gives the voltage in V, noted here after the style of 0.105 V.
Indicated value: 22.5 V
